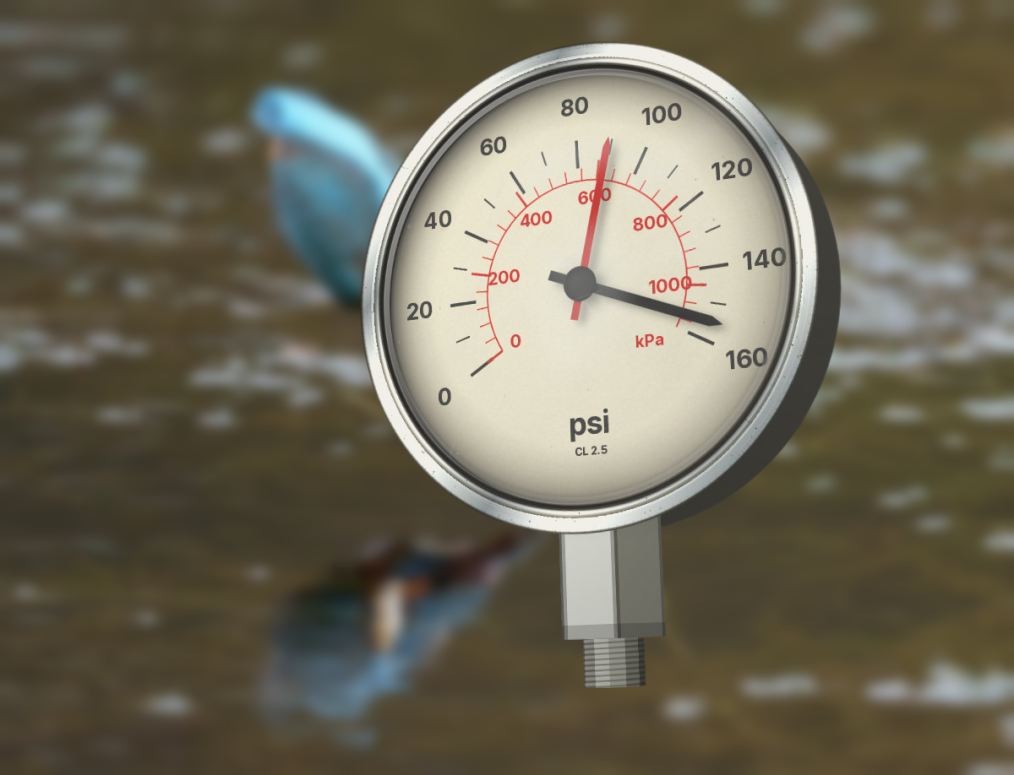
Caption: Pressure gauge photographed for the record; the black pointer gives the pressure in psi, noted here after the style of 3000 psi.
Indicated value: 155 psi
